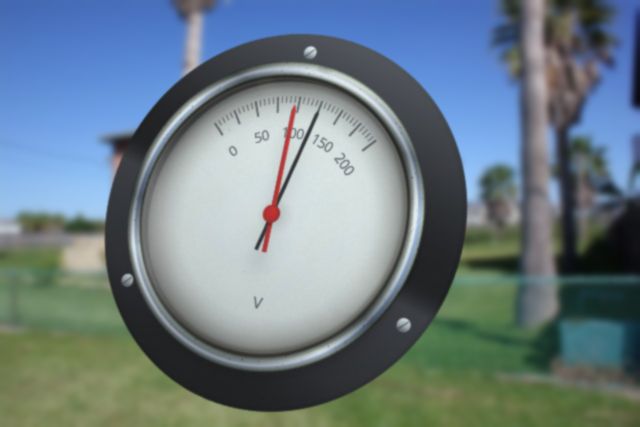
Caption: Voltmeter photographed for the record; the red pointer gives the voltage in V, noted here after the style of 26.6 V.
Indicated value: 100 V
